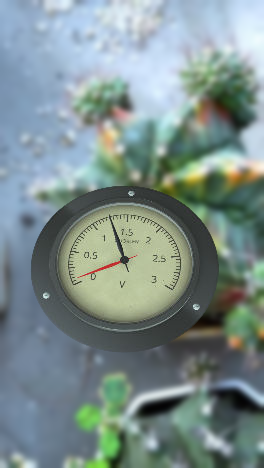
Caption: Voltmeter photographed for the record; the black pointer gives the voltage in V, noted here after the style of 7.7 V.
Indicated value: 1.25 V
